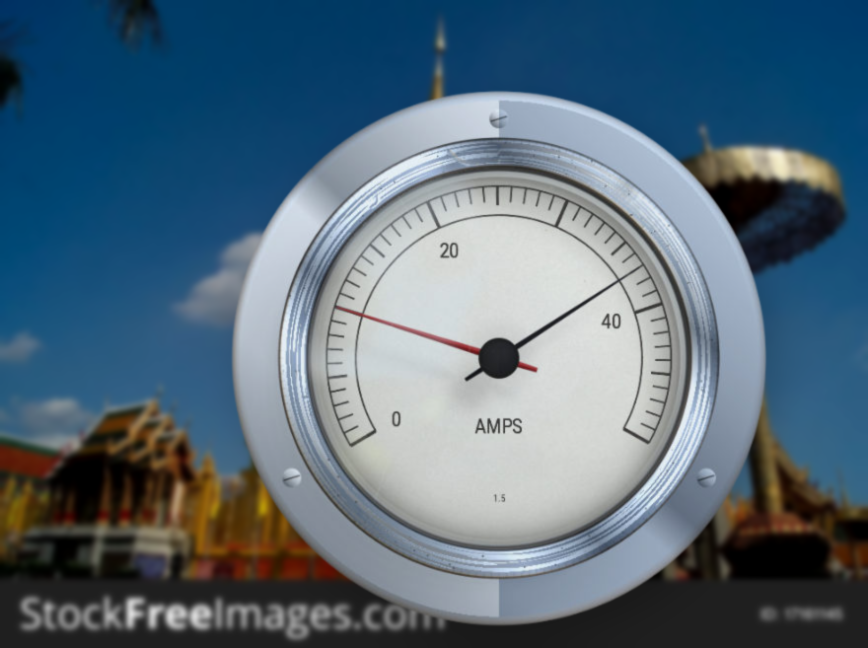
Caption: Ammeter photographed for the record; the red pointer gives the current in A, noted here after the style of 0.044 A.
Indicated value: 10 A
